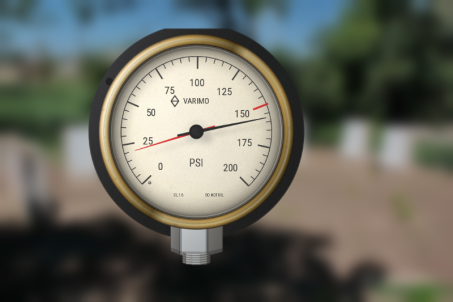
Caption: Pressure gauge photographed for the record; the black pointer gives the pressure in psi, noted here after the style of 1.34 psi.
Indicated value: 157.5 psi
